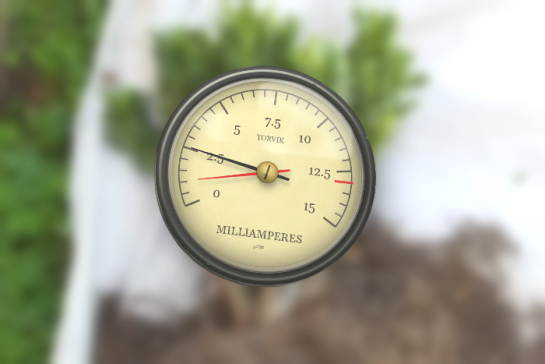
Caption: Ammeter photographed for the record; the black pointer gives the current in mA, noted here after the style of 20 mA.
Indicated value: 2.5 mA
